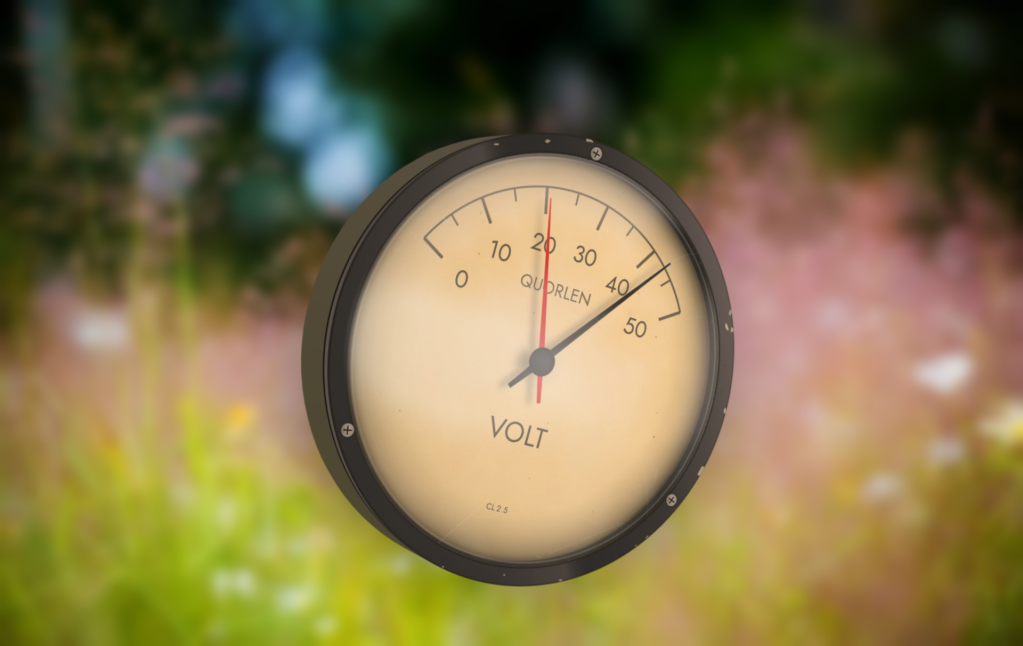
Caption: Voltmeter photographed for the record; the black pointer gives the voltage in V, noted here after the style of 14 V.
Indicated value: 42.5 V
